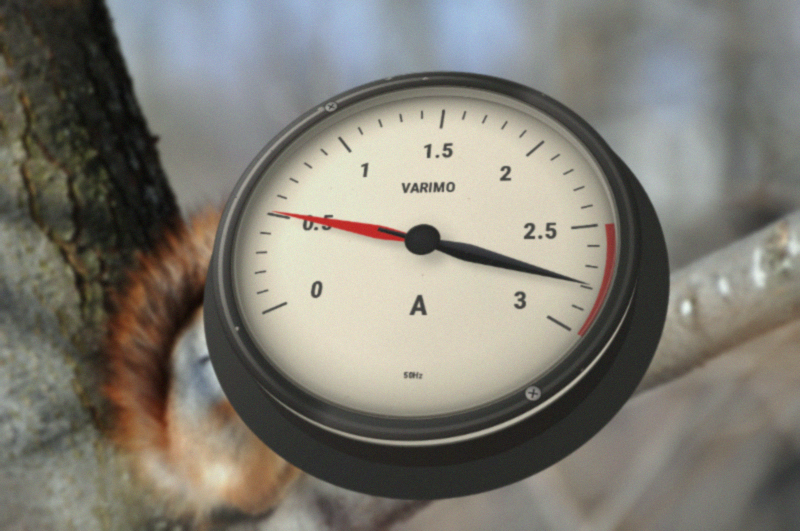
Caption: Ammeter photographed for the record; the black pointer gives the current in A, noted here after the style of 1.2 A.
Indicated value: 2.8 A
